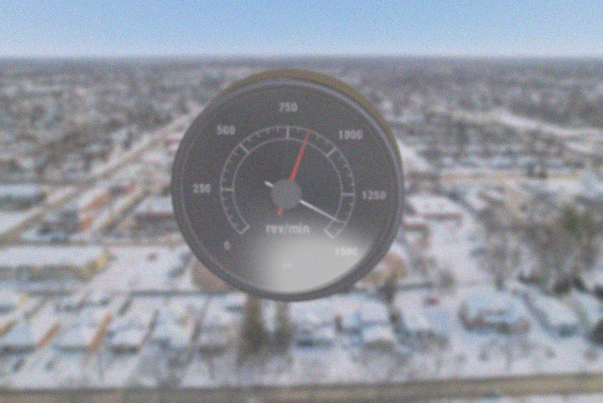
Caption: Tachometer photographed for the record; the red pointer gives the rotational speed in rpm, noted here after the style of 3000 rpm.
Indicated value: 850 rpm
